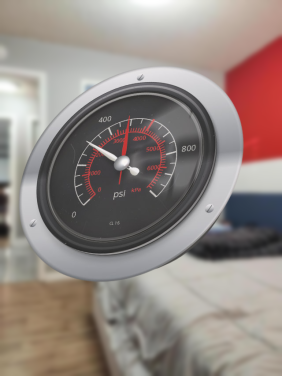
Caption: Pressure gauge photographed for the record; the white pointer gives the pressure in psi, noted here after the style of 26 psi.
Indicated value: 300 psi
